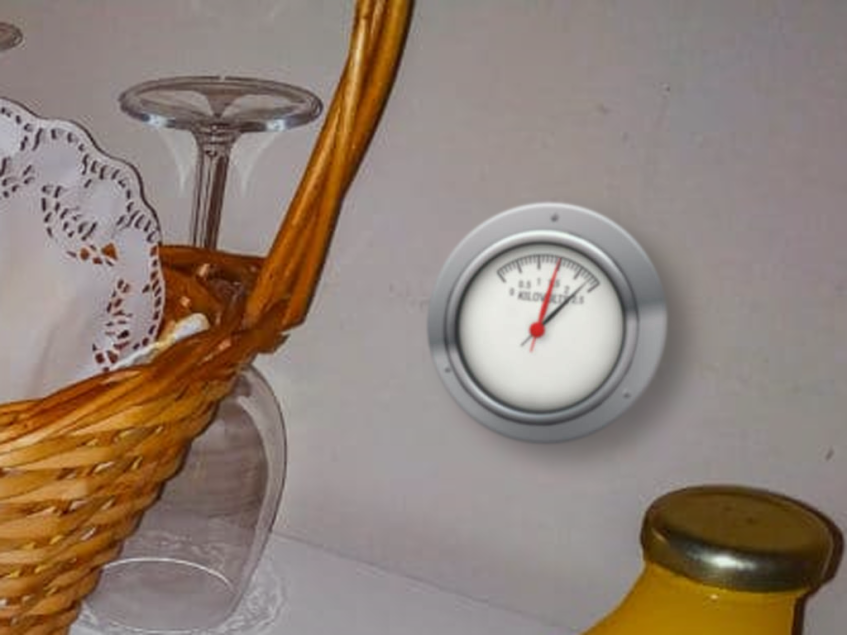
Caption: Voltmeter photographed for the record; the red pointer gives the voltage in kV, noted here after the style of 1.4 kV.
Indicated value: 1.5 kV
